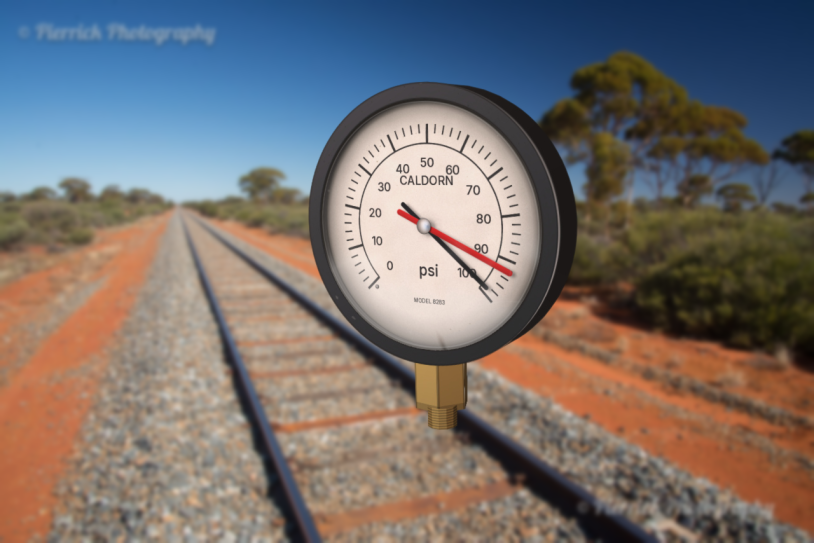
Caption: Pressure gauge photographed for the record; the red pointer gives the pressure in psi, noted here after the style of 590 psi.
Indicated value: 92 psi
